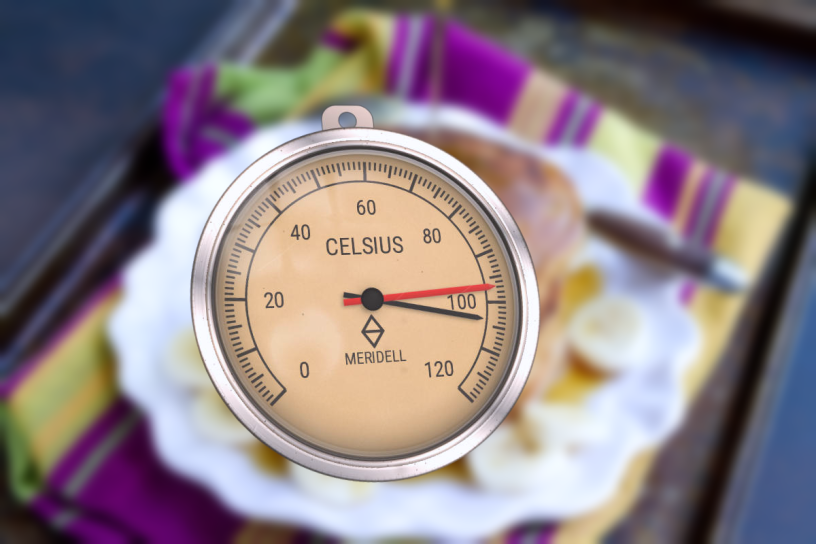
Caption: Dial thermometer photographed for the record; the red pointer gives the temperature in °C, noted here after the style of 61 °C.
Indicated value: 97 °C
